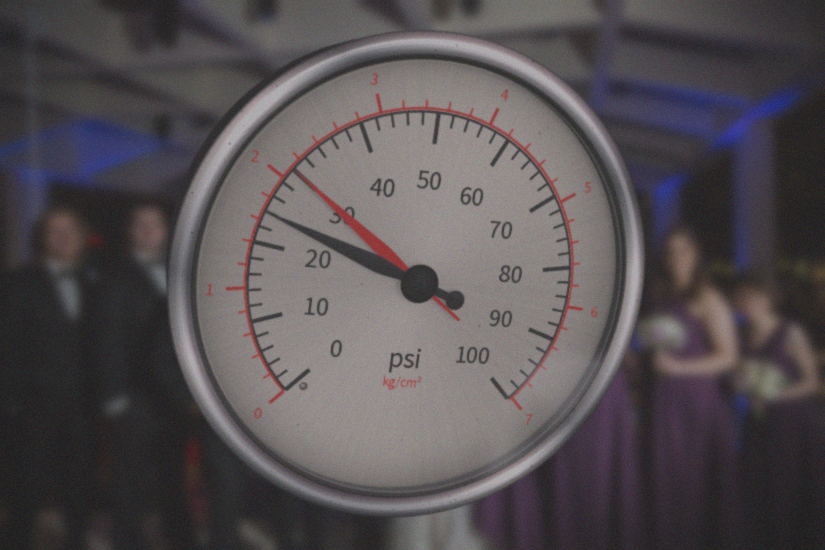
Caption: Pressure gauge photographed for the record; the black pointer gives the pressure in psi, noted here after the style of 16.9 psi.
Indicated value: 24 psi
